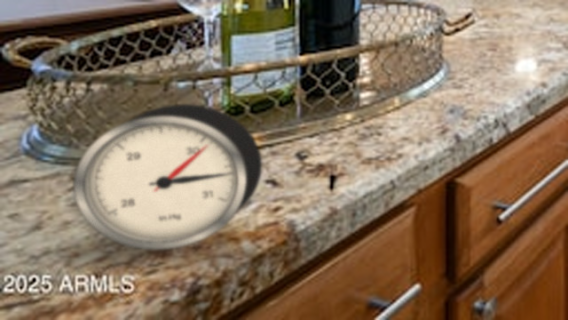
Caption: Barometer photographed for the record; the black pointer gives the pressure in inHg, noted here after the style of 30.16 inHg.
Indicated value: 30.6 inHg
